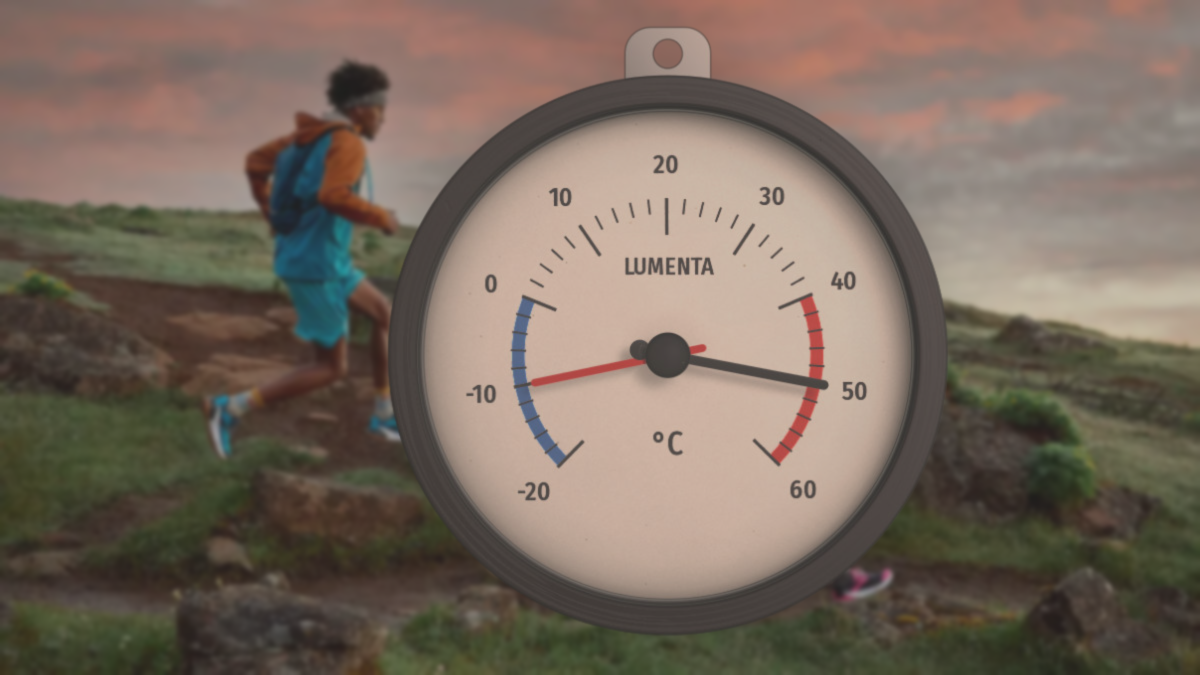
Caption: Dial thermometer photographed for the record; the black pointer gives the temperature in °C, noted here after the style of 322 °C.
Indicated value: 50 °C
